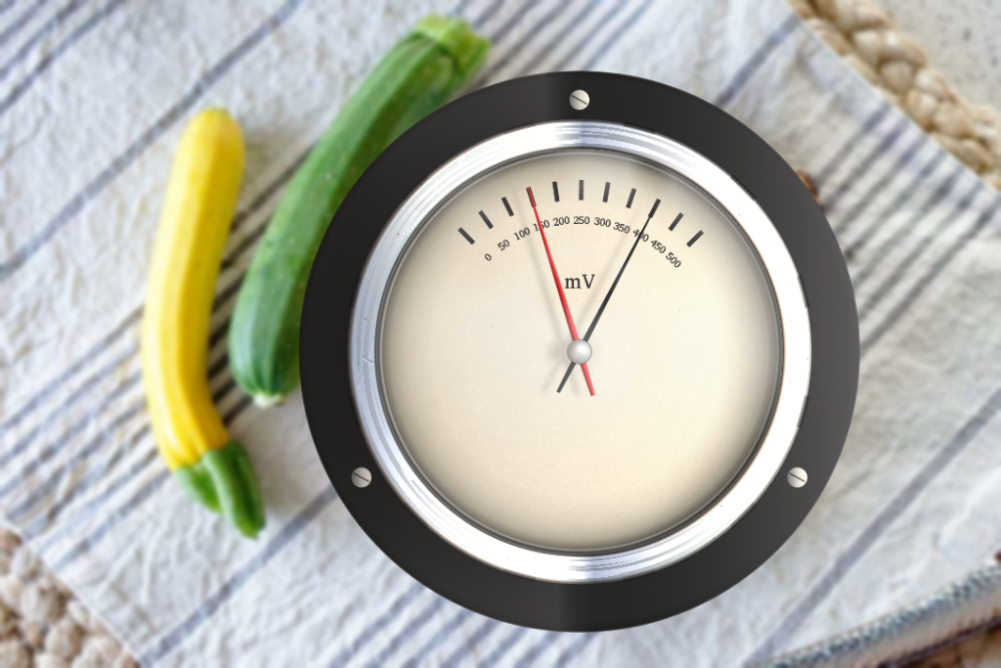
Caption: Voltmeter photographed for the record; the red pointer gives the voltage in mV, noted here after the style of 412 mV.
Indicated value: 150 mV
